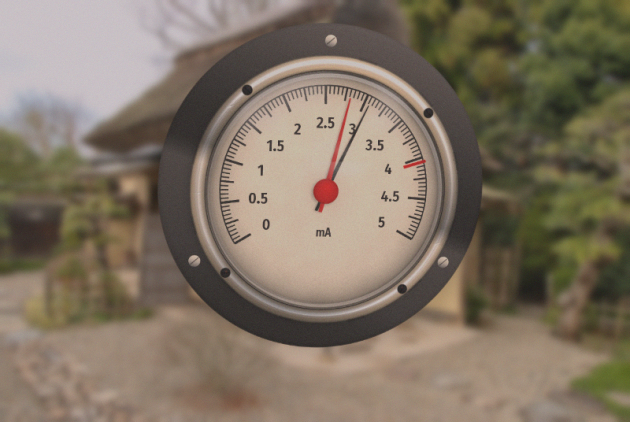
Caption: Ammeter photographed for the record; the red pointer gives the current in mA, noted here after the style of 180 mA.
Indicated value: 2.8 mA
